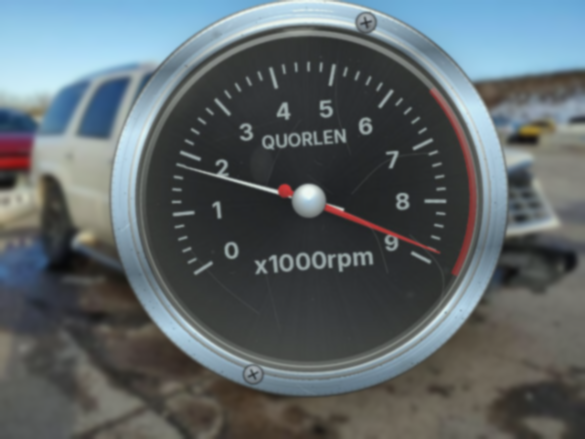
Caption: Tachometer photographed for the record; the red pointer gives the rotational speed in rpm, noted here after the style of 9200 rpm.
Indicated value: 8800 rpm
